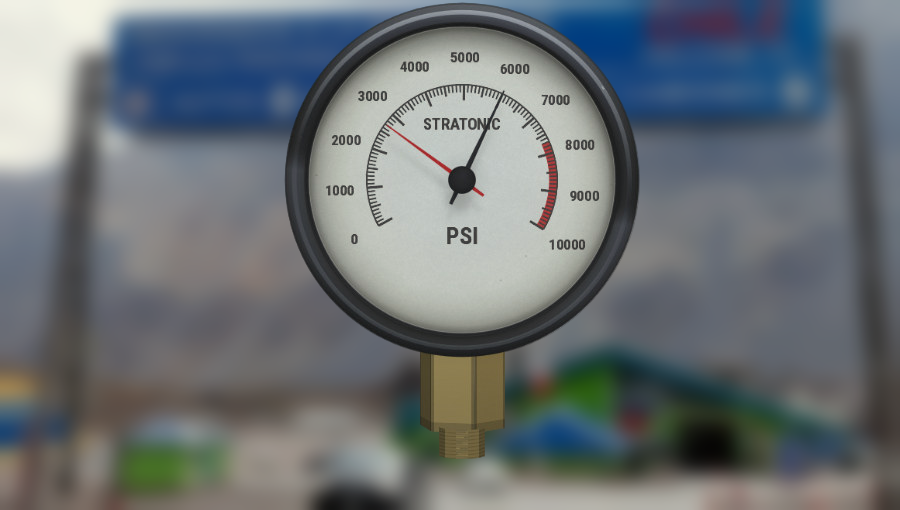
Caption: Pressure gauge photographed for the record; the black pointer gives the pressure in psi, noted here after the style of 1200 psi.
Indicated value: 6000 psi
